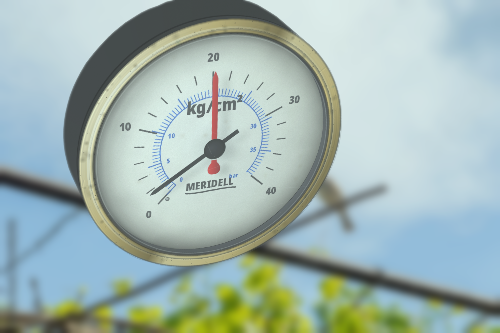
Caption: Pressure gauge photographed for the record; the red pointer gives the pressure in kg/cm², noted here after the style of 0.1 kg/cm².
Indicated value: 20 kg/cm²
